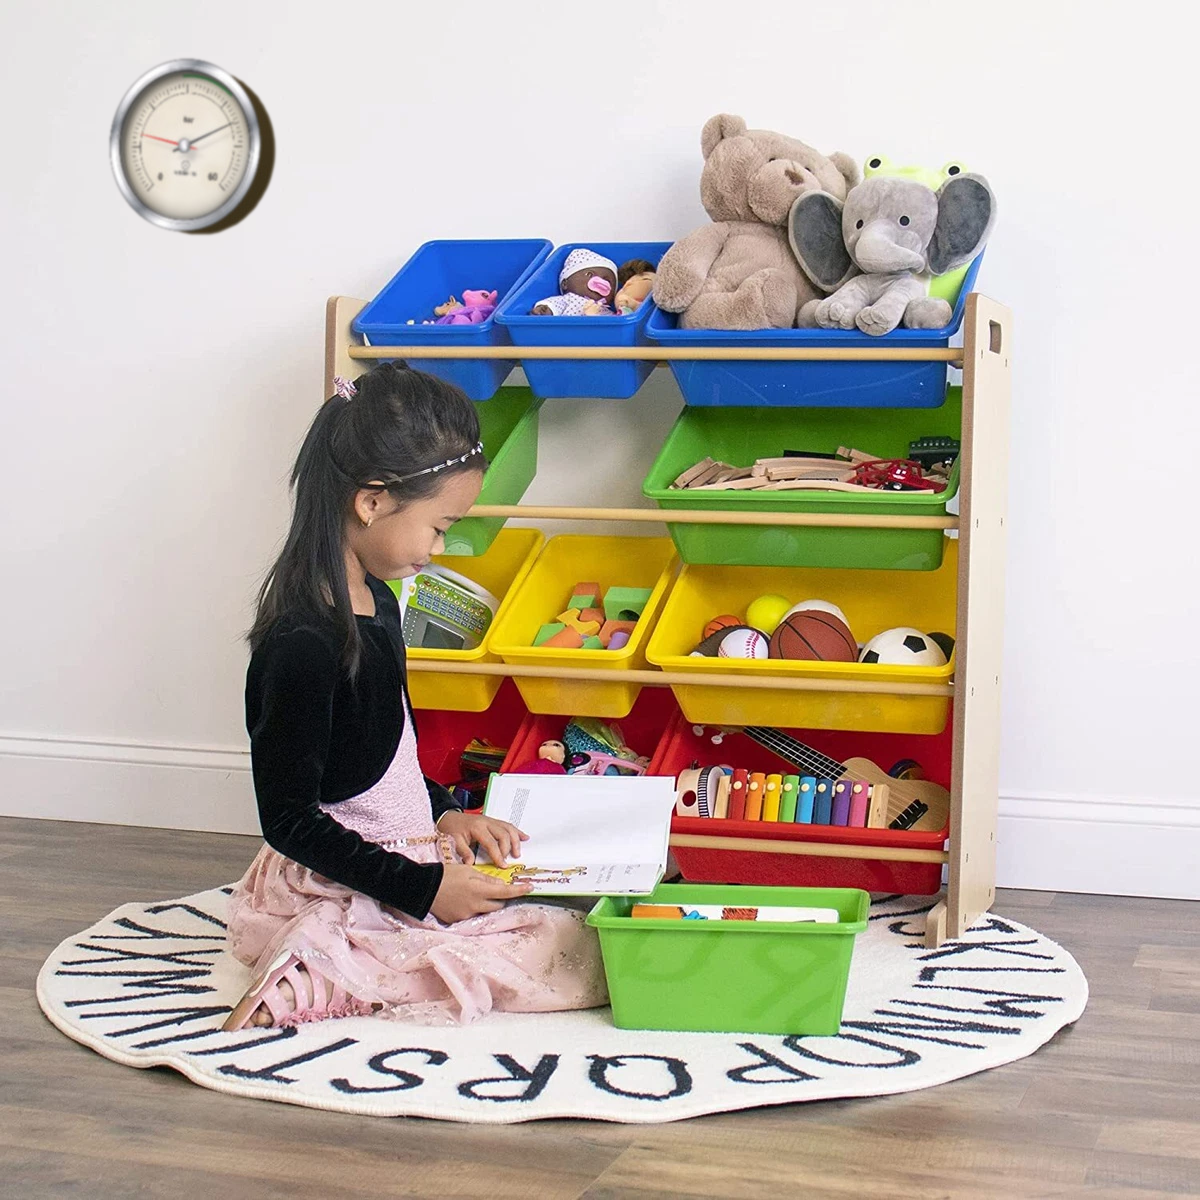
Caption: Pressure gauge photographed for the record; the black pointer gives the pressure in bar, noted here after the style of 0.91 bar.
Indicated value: 45 bar
